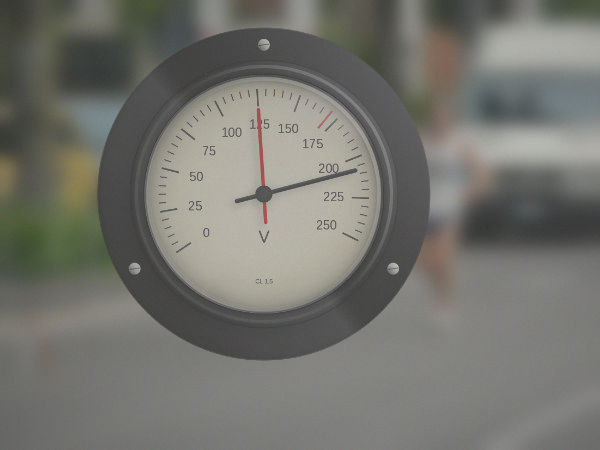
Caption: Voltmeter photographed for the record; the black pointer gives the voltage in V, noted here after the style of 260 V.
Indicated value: 207.5 V
